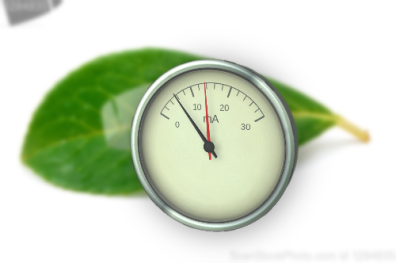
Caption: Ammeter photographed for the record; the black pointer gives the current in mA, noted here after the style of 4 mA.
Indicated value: 6 mA
